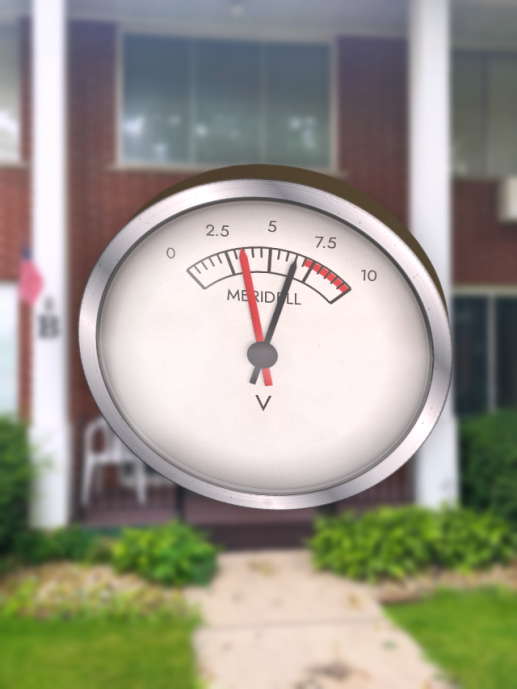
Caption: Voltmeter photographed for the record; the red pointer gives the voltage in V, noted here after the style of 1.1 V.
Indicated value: 3.5 V
